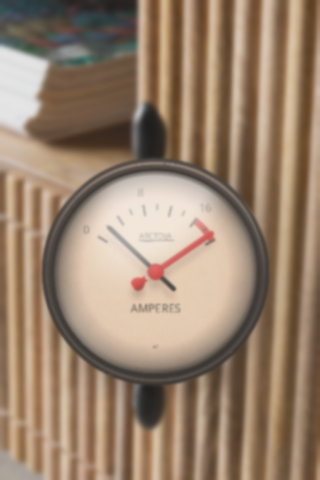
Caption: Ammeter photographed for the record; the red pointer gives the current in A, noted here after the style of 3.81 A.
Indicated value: 19 A
